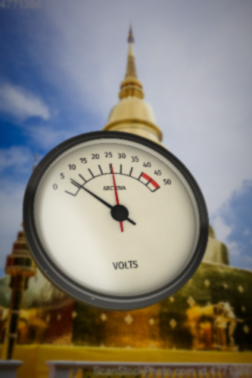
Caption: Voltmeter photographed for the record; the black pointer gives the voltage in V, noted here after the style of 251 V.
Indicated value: 5 V
